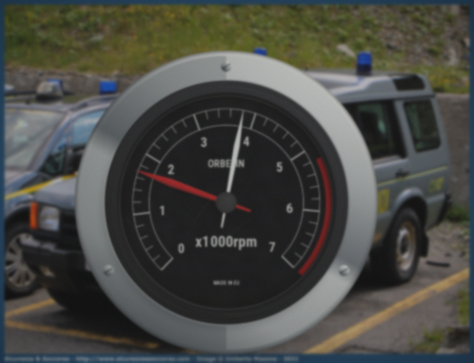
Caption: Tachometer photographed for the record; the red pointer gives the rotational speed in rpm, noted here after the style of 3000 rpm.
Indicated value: 1700 rpm
